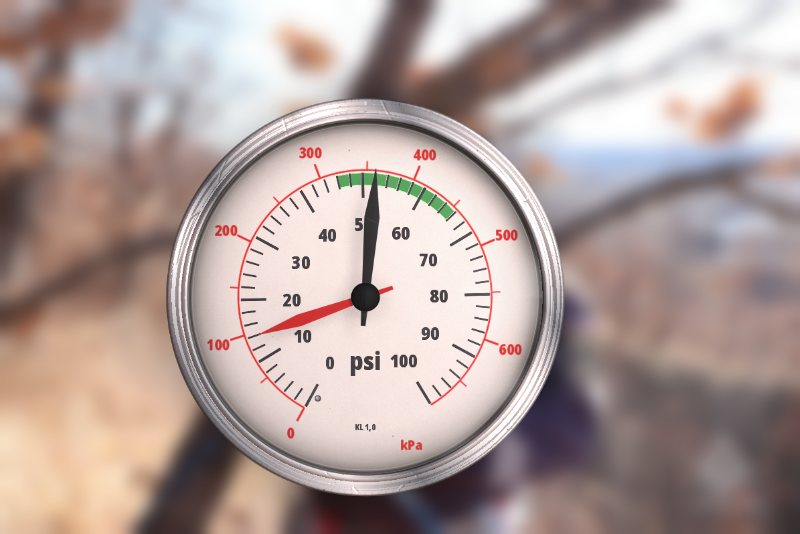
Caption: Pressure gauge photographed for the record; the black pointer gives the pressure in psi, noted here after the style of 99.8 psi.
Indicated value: 52 psi
